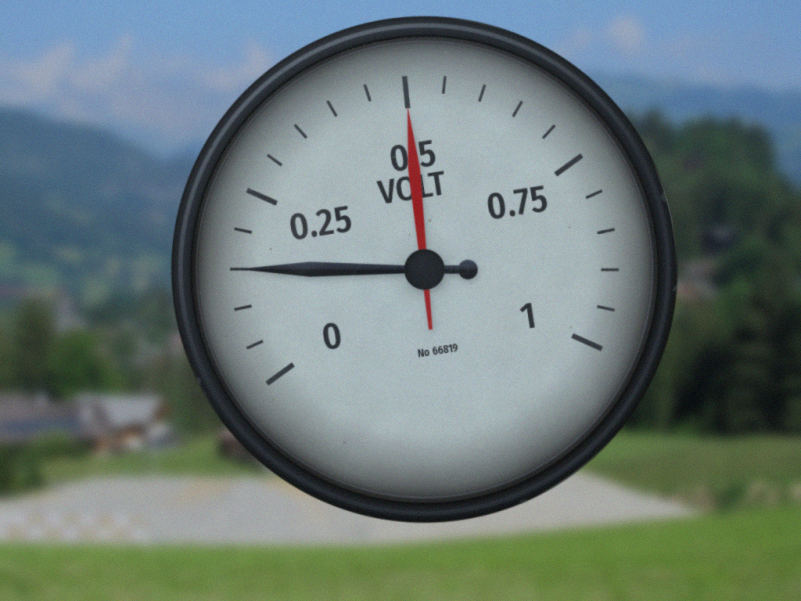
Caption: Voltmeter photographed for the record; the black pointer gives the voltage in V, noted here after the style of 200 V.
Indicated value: 0.15 V
